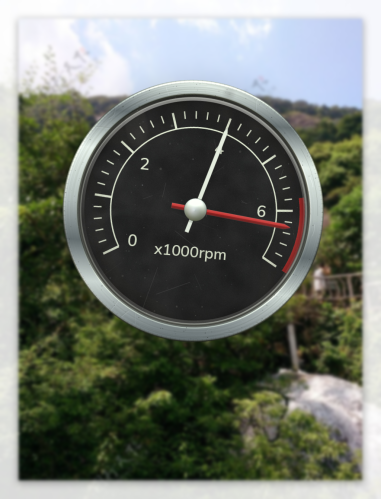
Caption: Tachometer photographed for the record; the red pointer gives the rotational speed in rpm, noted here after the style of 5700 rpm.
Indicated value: 6300 rpm
